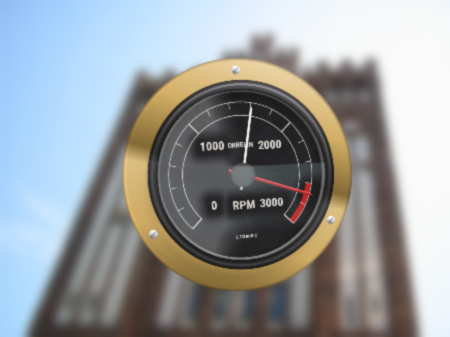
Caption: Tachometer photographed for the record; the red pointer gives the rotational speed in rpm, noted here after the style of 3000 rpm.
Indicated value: 2700 rpm
